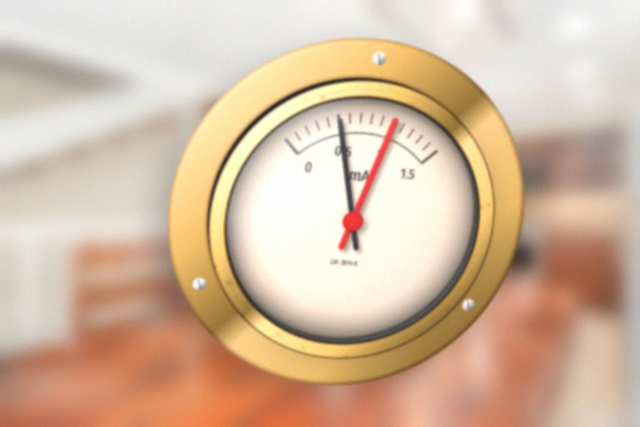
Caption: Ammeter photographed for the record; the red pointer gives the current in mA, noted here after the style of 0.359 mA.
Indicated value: 1 mA
